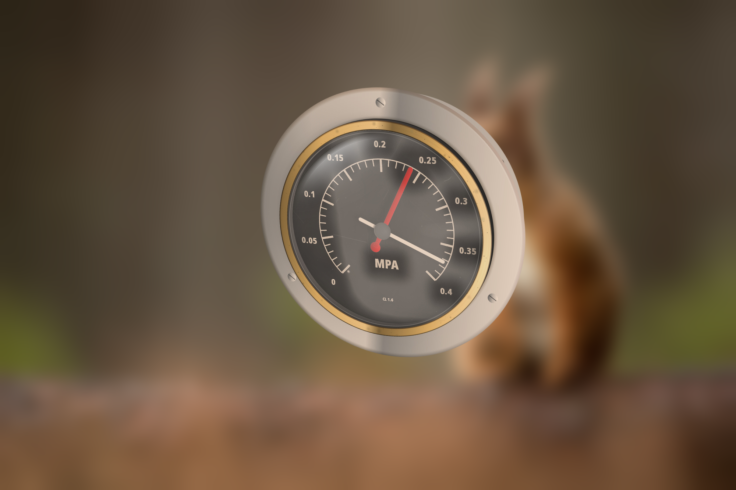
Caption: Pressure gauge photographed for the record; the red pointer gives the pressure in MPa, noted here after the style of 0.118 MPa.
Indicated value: 0.24 MPa
